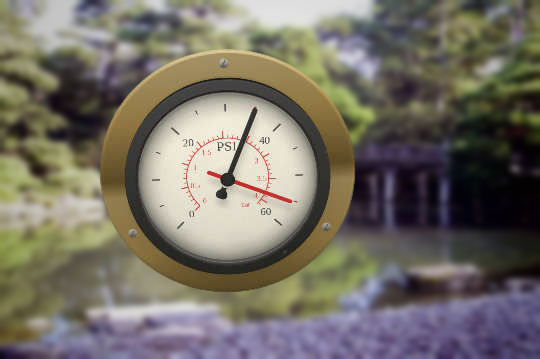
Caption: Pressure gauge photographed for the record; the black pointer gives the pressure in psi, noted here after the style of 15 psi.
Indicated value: 35 psi
